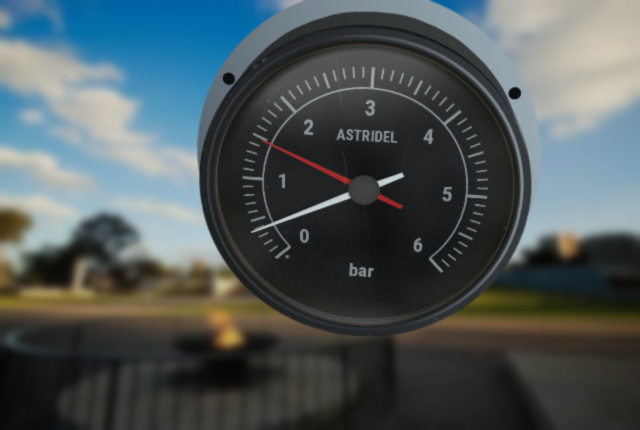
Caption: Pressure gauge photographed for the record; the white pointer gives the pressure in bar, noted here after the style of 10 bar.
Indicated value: 0.4 bar
